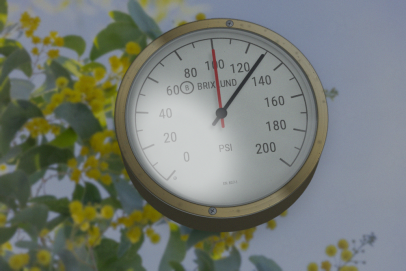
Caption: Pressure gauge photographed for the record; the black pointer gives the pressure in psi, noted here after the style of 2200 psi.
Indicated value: 130 psi
